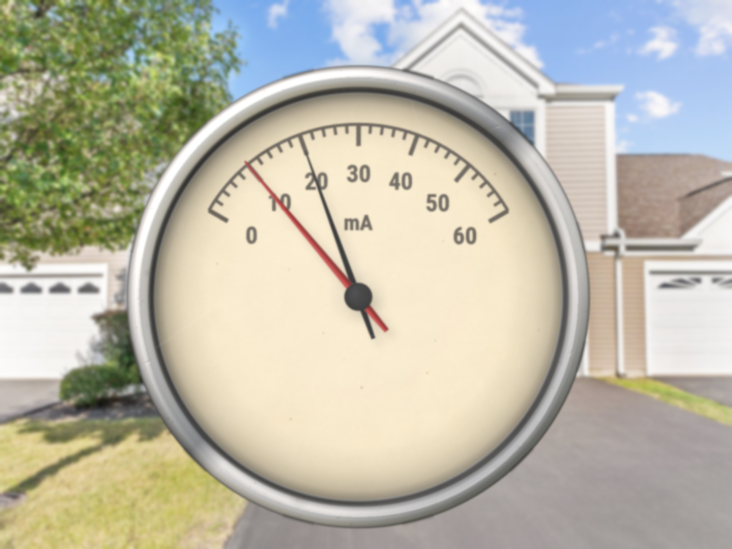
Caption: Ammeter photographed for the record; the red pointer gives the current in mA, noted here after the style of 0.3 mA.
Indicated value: 10 mA
